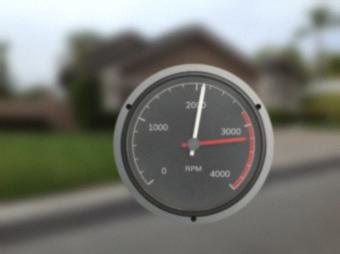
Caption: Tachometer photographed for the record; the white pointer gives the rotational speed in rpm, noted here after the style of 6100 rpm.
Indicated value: 2100 rpm
